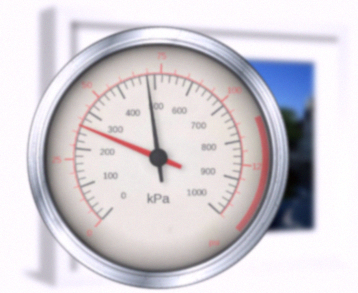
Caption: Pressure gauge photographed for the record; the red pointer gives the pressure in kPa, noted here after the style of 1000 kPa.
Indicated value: 260 kPa
